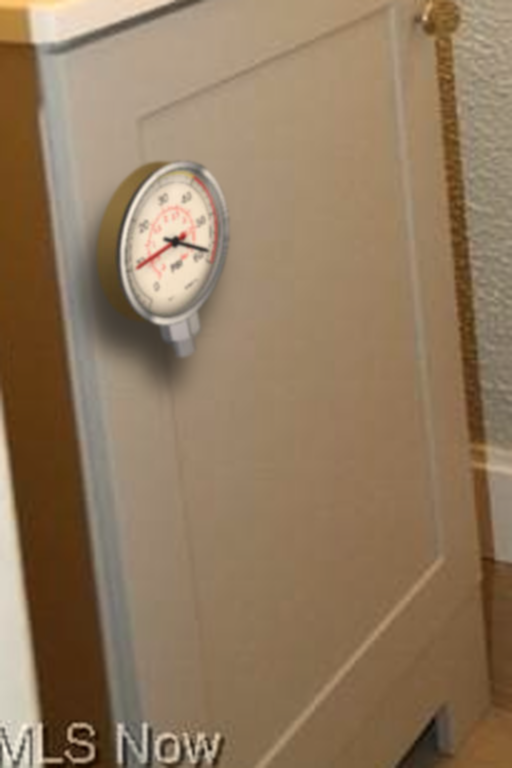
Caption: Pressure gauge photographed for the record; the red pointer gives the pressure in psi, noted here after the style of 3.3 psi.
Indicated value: 10 psi
